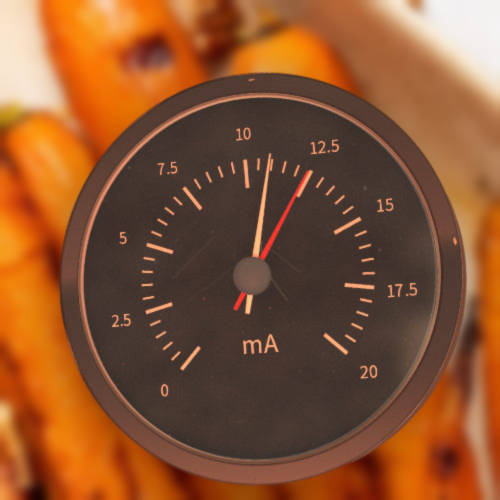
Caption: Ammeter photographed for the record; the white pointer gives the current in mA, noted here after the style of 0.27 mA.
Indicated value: 11 mA
